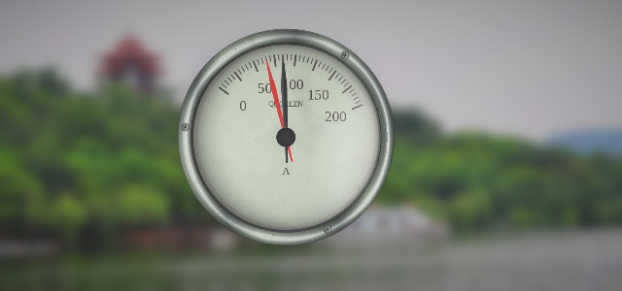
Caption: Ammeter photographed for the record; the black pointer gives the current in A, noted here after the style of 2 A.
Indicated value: 85 A
